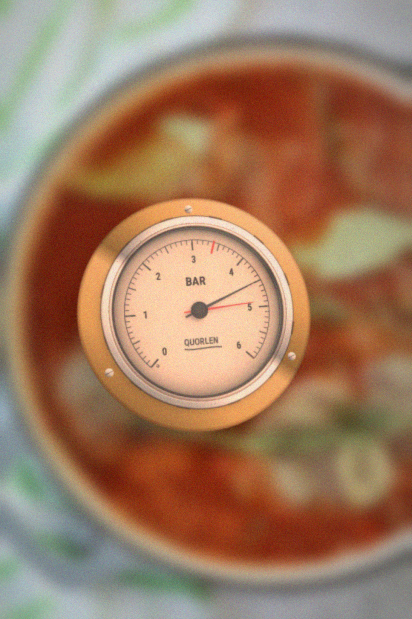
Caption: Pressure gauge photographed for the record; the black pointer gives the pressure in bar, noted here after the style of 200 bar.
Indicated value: 4.5 bar
